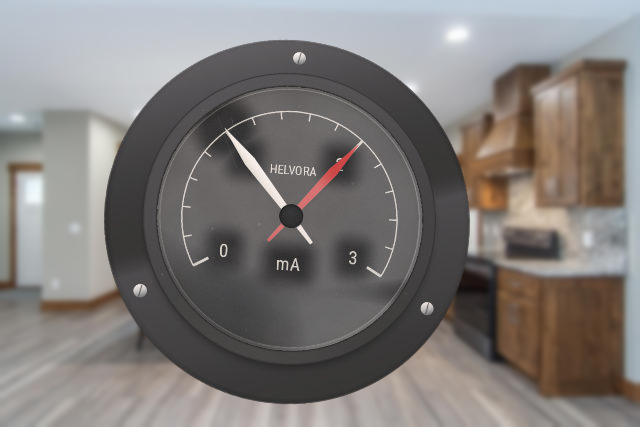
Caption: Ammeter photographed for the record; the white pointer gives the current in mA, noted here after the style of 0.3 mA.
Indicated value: 1 mA
